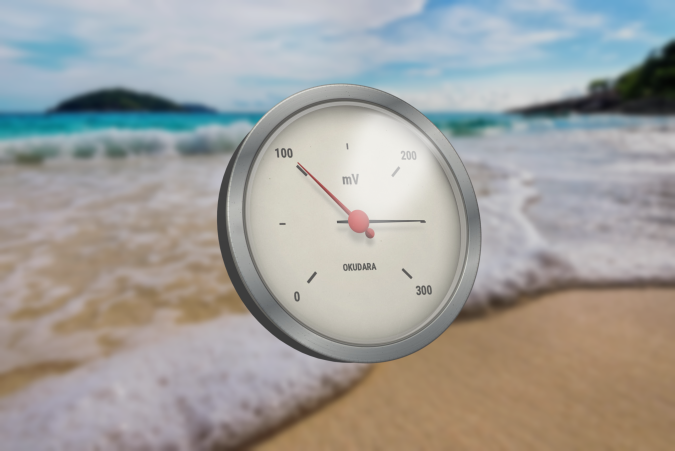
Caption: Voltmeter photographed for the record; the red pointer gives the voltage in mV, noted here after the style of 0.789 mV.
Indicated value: 100 mV
